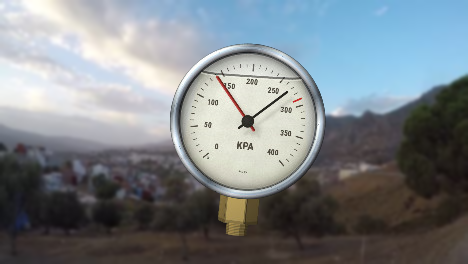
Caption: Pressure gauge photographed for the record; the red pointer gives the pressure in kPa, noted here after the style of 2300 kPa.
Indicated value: 140 kPa
